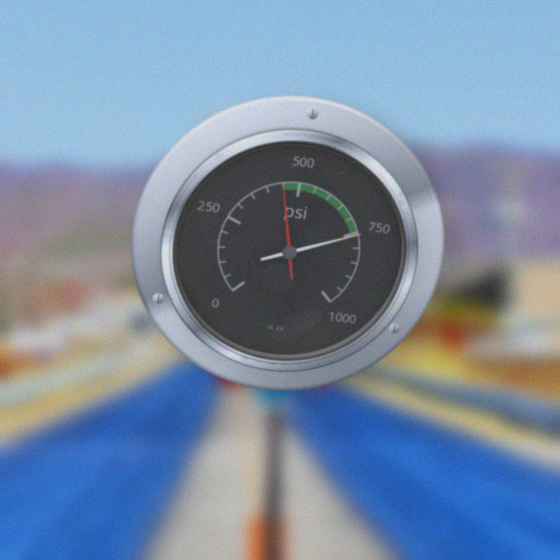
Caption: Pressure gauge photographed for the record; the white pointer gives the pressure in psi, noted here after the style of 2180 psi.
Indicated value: 750 psi
